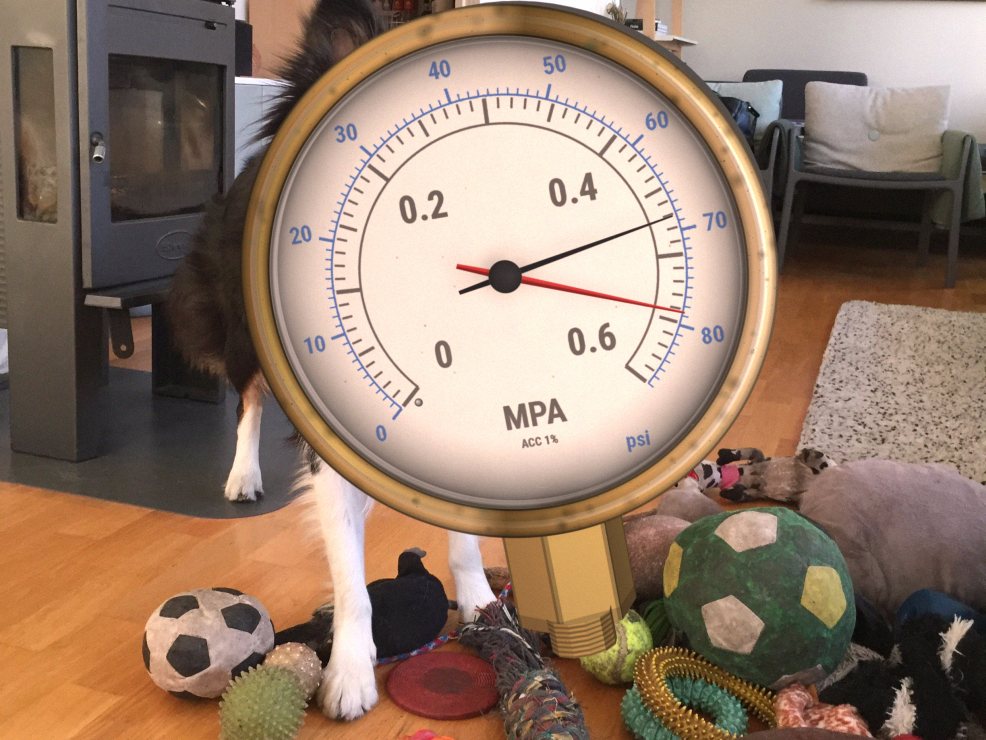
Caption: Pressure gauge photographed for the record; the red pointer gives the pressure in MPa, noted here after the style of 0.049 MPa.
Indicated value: 0.54 MPa
